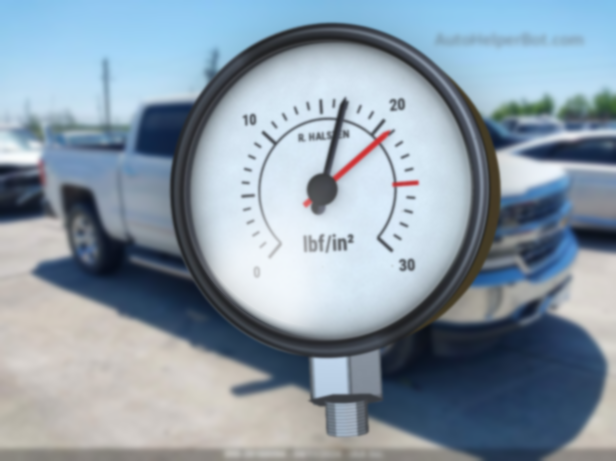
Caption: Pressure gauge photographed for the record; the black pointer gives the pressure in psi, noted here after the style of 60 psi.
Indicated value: 17 psi
